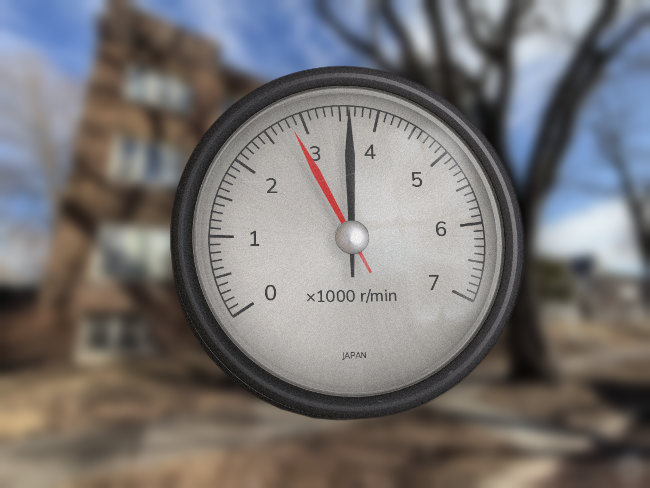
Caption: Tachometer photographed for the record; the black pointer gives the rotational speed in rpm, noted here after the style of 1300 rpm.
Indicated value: 3600 rpm
